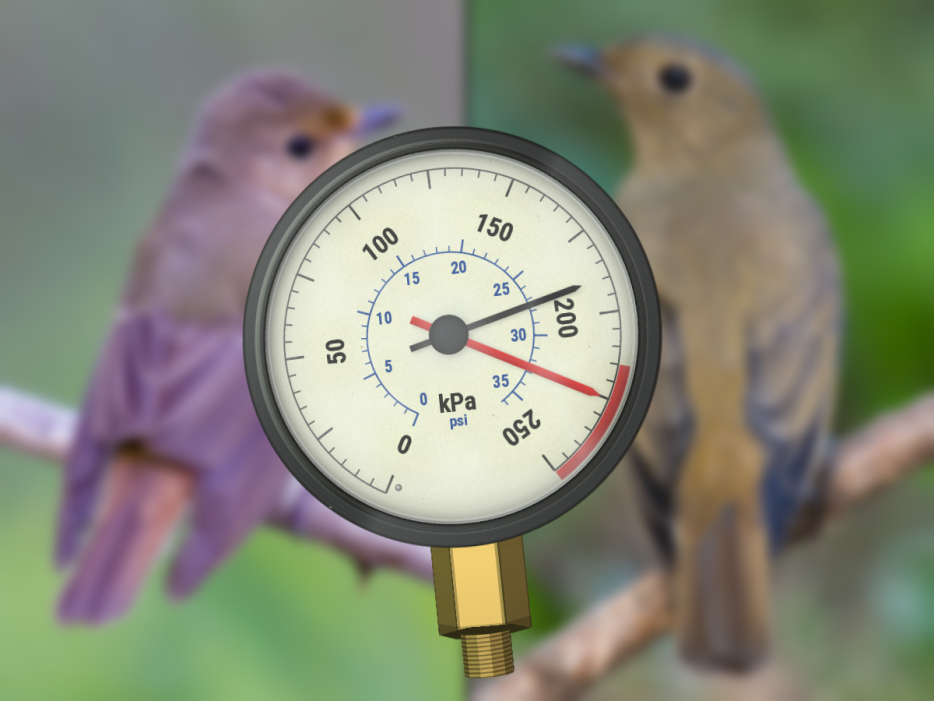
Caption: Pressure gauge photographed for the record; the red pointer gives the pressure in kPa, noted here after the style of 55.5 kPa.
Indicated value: 225 kPa
